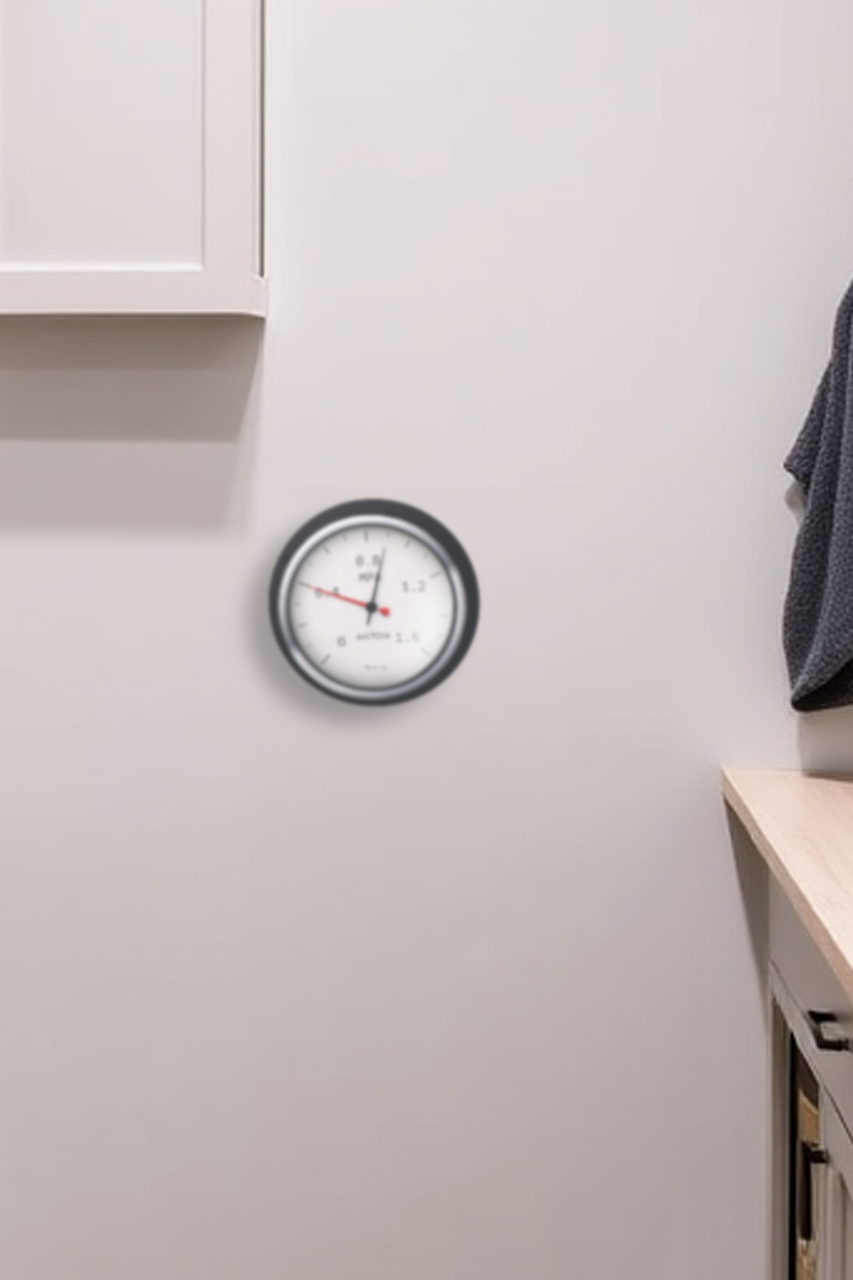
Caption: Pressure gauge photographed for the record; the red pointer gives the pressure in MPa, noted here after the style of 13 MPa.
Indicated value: 0.4 MPa
